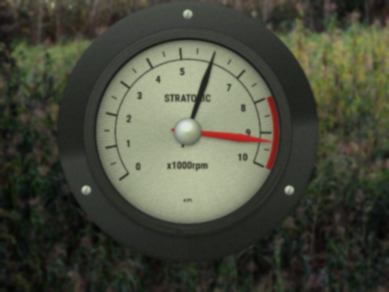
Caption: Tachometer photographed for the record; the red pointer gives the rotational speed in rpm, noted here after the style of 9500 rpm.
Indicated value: 9250 rpm
